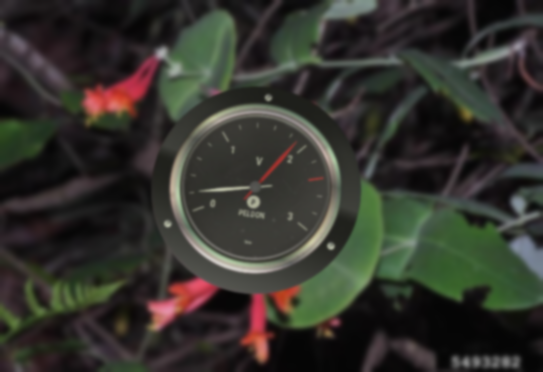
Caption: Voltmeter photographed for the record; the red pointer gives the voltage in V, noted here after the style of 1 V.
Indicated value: 1.9 V
